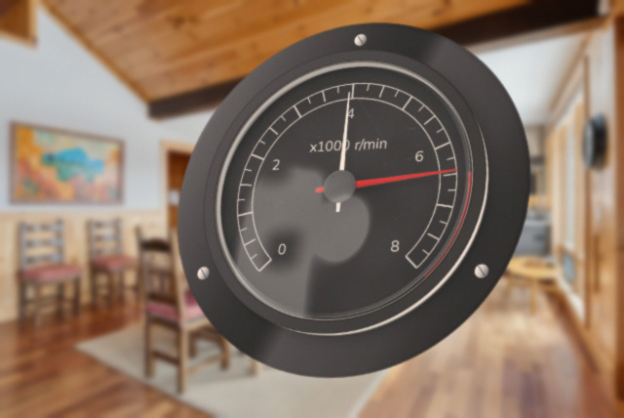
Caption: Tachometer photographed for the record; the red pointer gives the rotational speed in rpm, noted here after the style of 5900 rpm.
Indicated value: 6500 rpm
